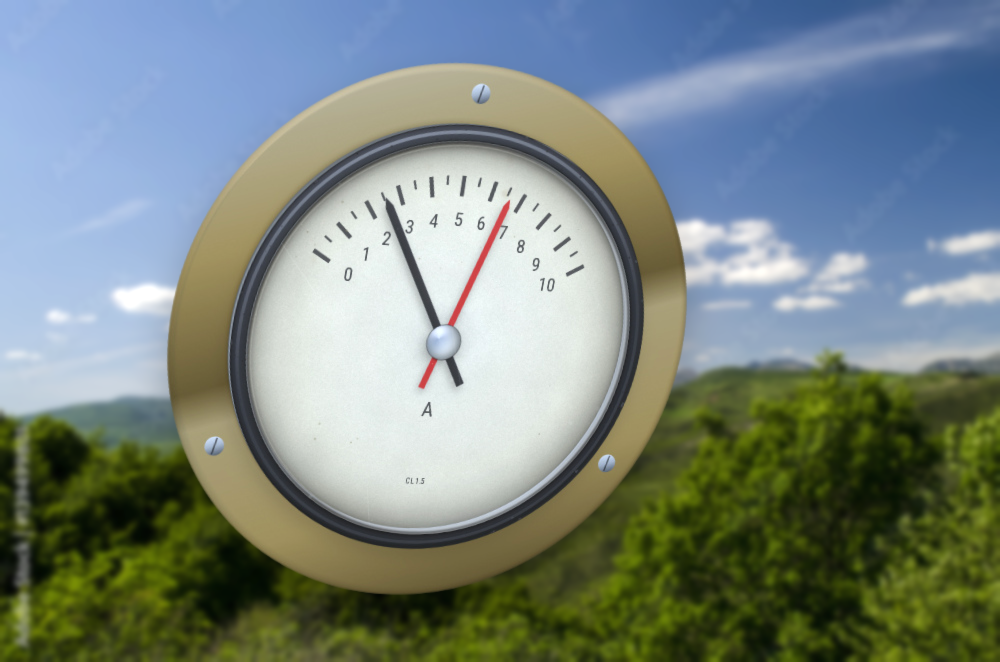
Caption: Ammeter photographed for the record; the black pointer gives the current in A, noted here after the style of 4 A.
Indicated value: 2.5 A
